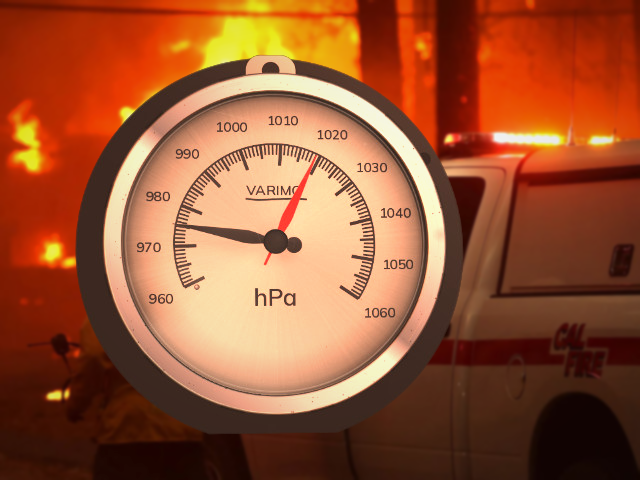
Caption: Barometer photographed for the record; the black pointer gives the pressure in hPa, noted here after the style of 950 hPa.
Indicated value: 975 hPa
